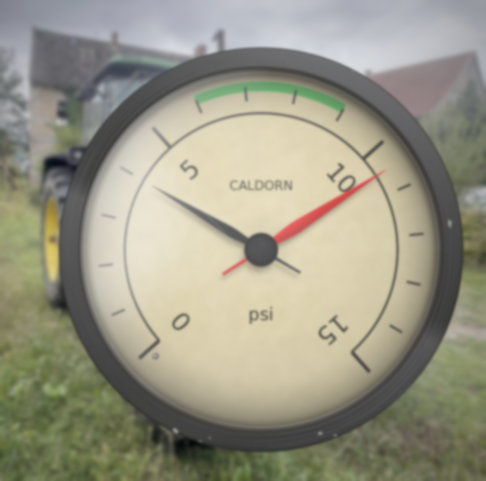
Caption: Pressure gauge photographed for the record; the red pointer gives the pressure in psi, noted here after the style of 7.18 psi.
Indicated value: 10.5 psi
